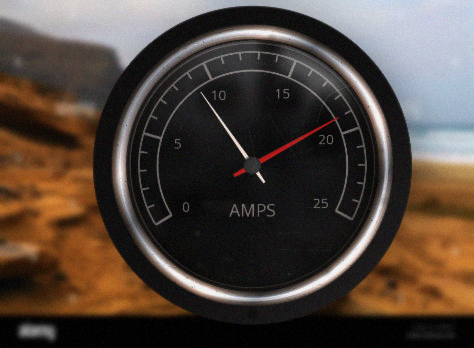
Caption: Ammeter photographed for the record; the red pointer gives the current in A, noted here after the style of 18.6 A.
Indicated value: 19 A
